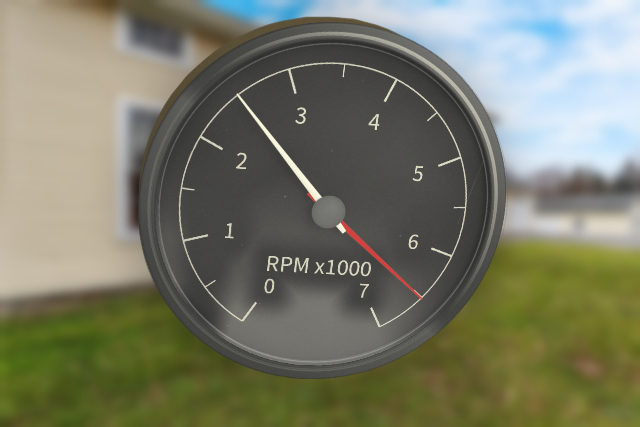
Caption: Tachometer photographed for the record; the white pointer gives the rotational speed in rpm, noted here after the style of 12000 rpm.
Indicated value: 2500 rpm
